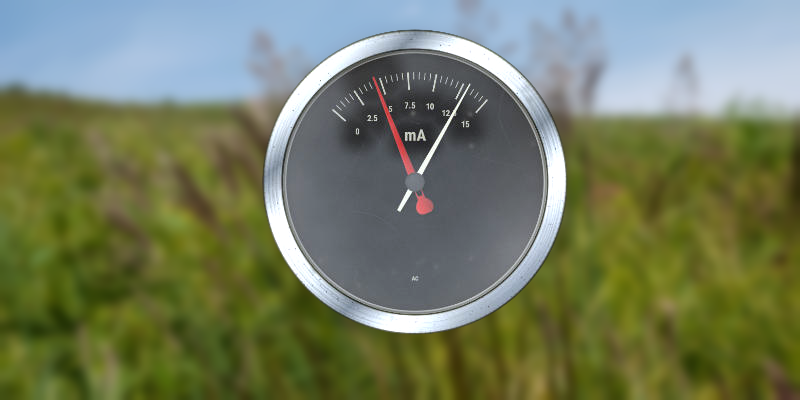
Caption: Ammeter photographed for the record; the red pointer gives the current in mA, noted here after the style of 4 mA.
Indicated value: 4.5 mA
